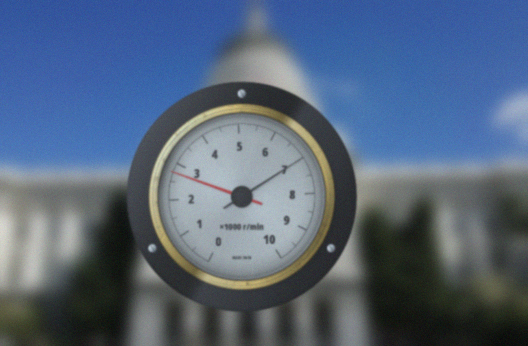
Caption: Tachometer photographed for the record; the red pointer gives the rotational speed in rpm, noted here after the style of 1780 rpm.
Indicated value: 2750 rpm
